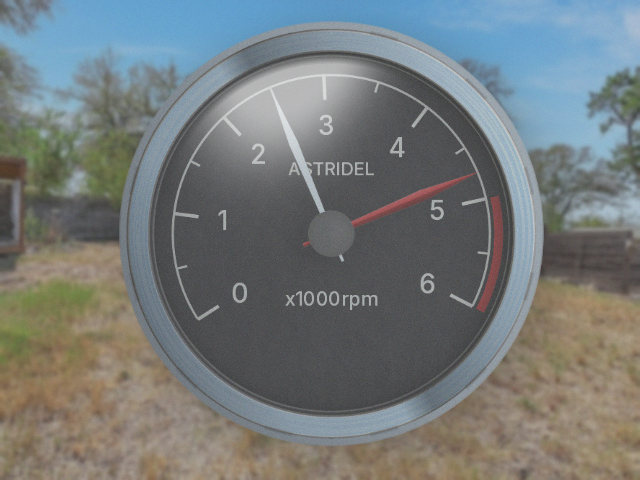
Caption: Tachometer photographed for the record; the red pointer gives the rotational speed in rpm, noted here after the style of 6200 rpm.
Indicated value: 4750 rpm
